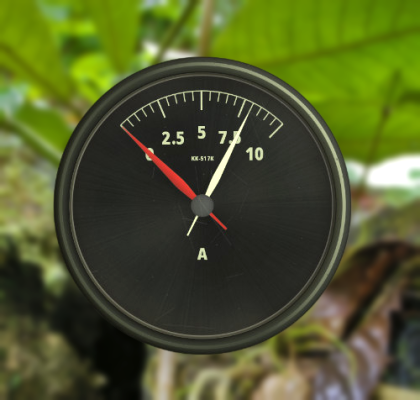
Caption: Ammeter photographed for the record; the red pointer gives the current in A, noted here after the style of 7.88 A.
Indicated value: 0 A
